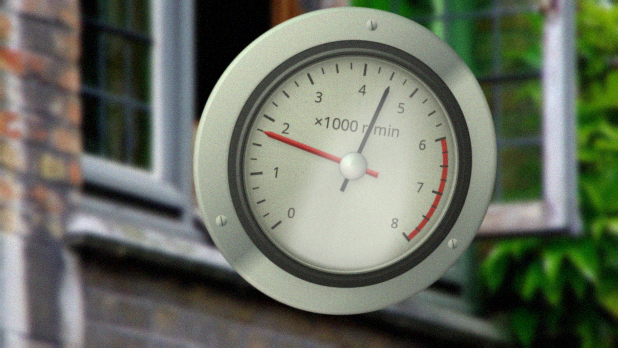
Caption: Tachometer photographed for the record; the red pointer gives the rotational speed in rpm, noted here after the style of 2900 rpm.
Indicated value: 1750 rpm
